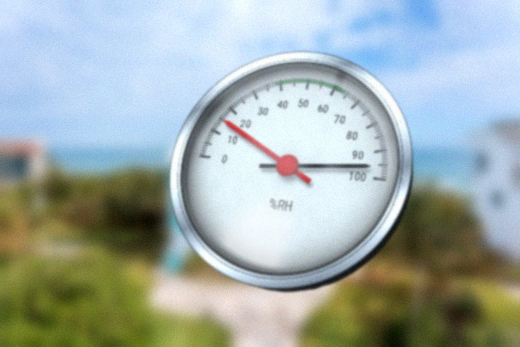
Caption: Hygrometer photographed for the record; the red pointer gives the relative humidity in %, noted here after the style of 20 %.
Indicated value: 15 %
